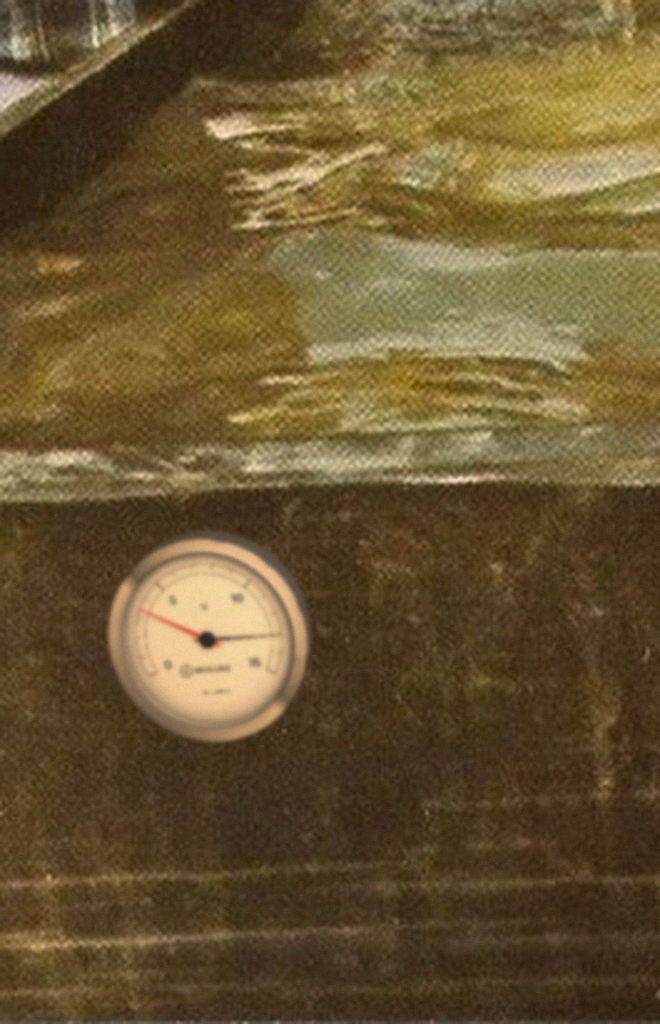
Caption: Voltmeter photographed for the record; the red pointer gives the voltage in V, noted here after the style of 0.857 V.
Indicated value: 3.5 V
